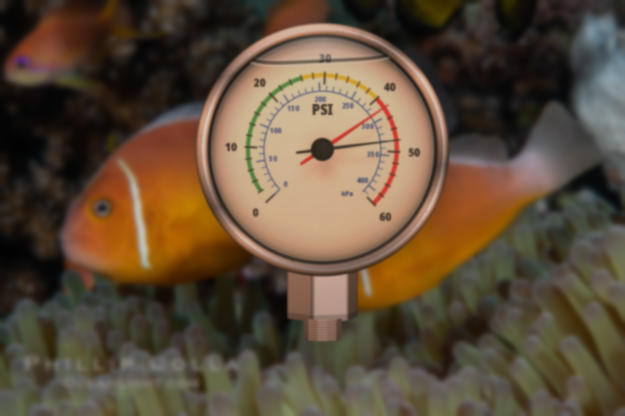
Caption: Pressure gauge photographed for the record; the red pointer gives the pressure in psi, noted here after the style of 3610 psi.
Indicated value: 42 psi
